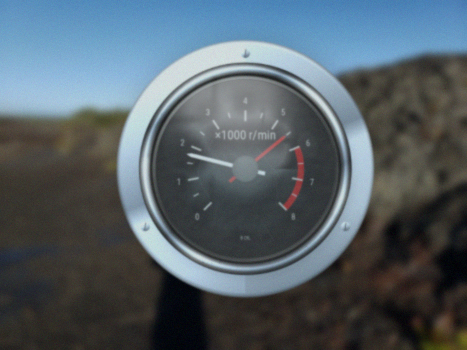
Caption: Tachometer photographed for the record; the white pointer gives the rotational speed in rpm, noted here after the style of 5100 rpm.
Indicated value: 1750 rpm
